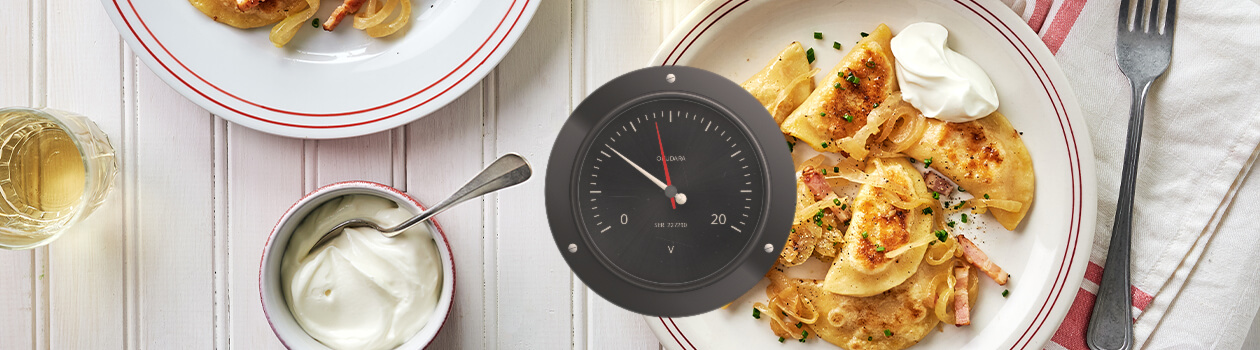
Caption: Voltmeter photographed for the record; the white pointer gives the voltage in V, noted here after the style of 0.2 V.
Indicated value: 5.5 V
